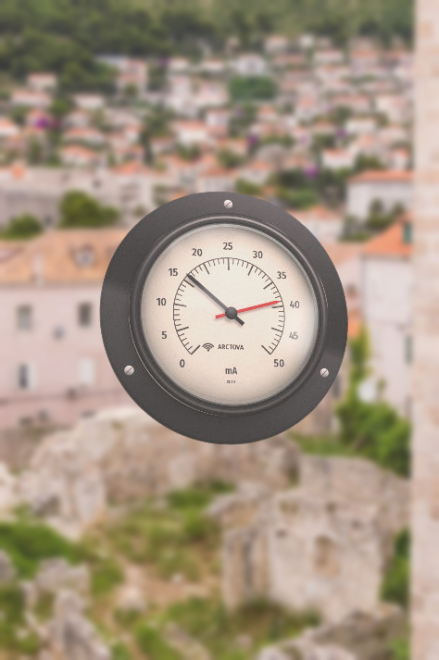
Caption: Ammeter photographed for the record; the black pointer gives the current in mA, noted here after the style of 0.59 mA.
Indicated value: 16 mA
